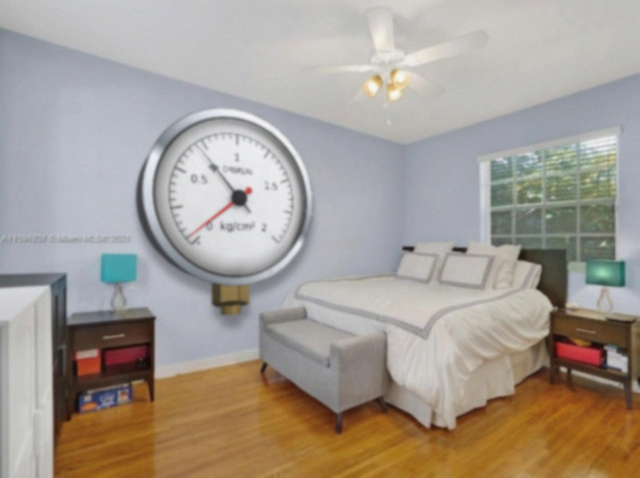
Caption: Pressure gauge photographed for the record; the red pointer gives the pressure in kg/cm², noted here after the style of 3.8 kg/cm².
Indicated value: 0.05 kg/cm²
